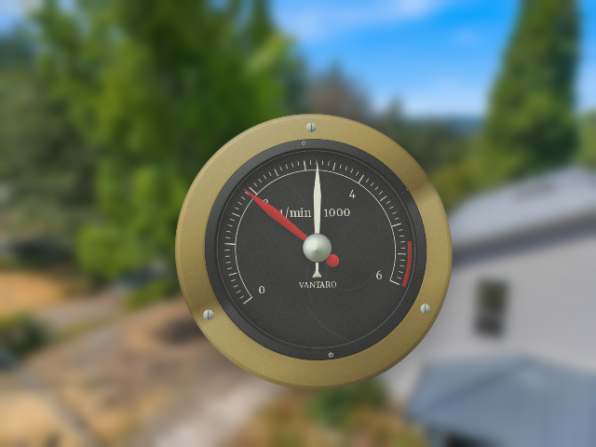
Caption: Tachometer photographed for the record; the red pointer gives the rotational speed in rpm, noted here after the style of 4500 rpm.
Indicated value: 1900 rpm
